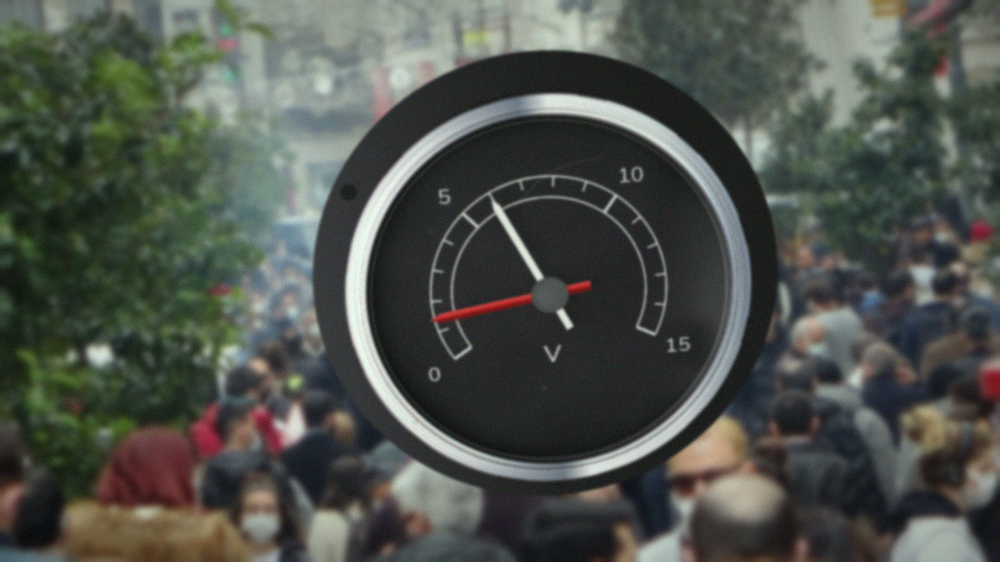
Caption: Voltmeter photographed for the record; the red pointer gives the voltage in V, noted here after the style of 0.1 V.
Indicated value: 1.5 V
